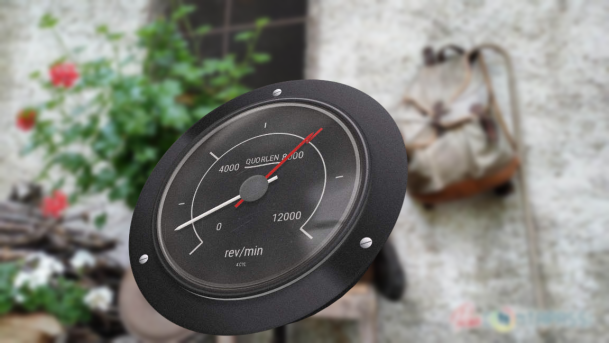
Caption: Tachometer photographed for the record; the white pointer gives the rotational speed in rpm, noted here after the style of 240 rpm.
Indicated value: 1000 rpm
